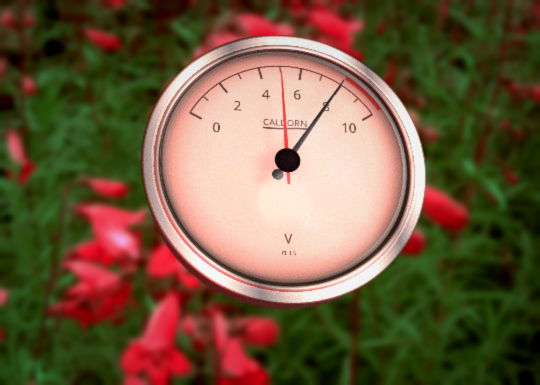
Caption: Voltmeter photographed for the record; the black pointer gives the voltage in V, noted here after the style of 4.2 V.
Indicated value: 8 V
